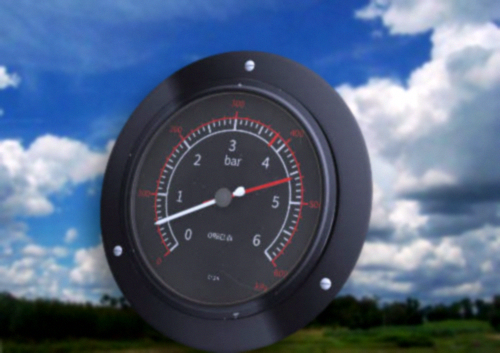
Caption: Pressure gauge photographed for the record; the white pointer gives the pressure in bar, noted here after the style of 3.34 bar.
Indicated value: 0.5 bar
